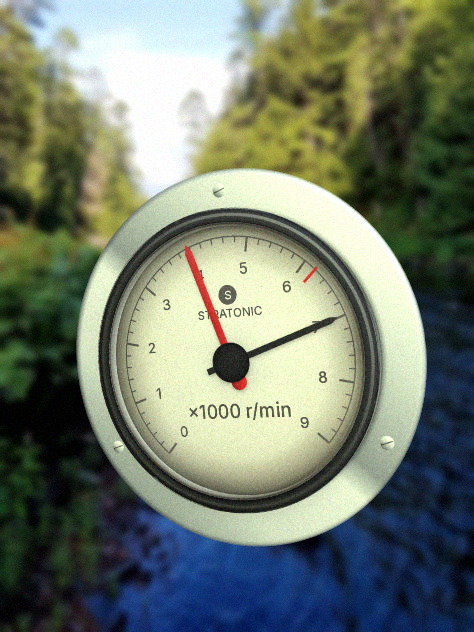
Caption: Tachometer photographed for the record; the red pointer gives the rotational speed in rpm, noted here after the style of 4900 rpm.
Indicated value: 4000 rpm
